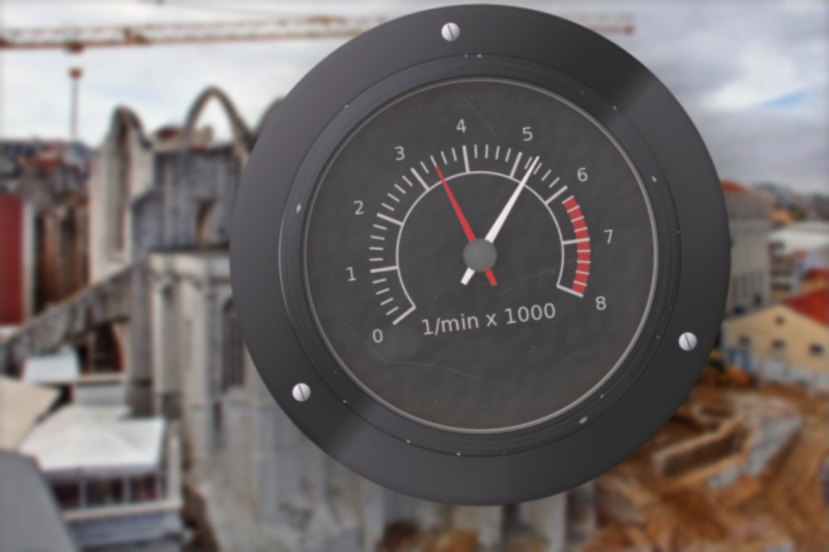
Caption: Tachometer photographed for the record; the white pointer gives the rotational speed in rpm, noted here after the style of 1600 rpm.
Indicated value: 5300 rpm
